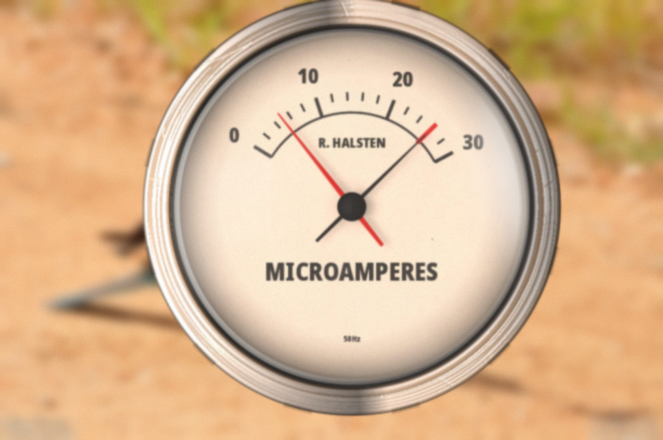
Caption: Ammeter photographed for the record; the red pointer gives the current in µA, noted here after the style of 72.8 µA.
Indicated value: 5 µA
